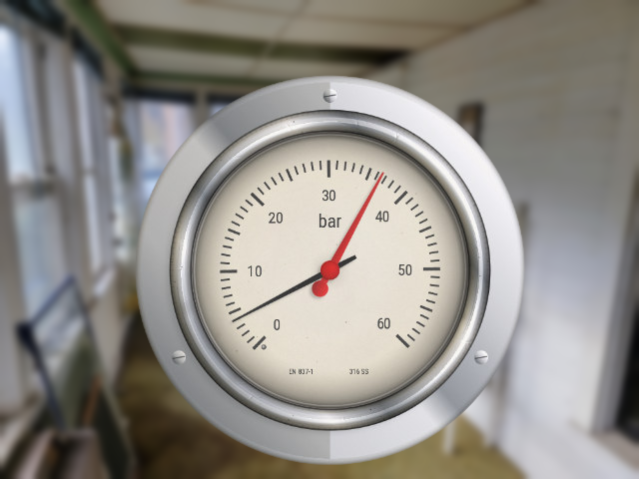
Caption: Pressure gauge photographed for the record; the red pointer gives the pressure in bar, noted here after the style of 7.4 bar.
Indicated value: 36.5 bar
